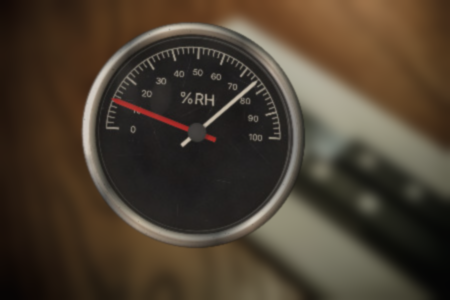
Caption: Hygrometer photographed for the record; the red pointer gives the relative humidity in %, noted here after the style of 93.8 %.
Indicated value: 10 %
